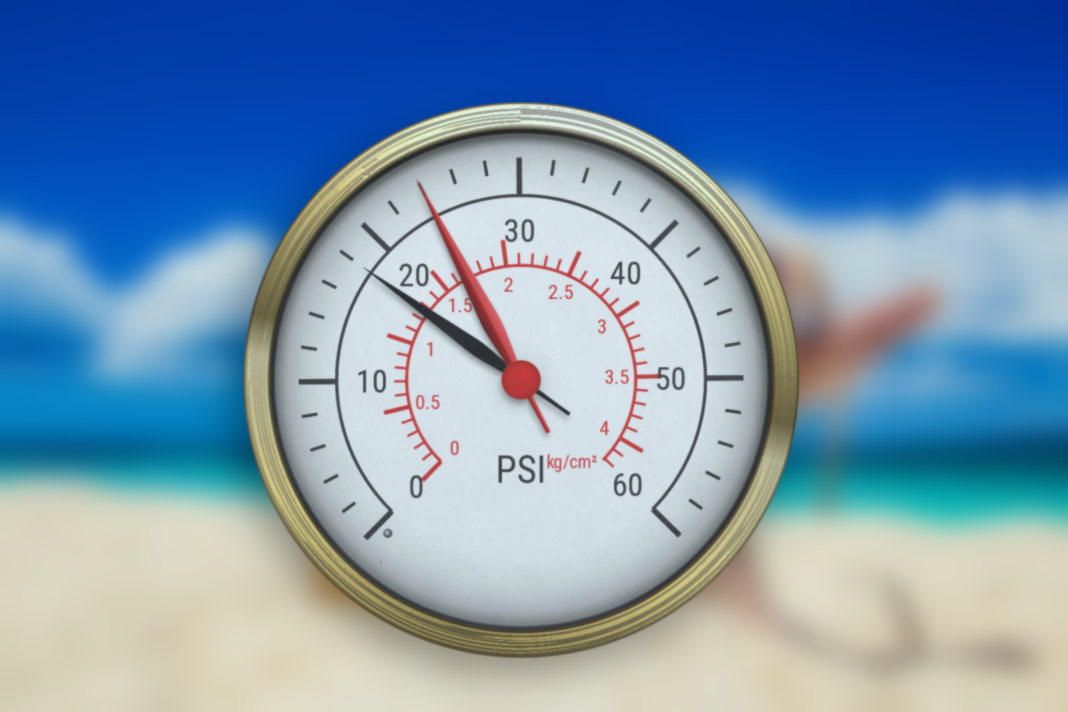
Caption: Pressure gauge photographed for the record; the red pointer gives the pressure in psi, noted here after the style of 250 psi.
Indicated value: 24 psi
